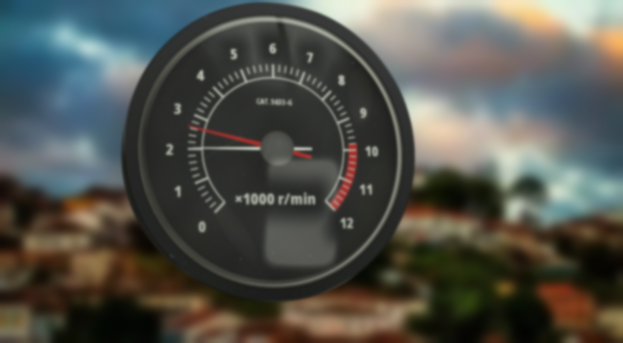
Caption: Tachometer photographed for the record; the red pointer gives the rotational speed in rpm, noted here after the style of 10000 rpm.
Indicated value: 2600 rpm
